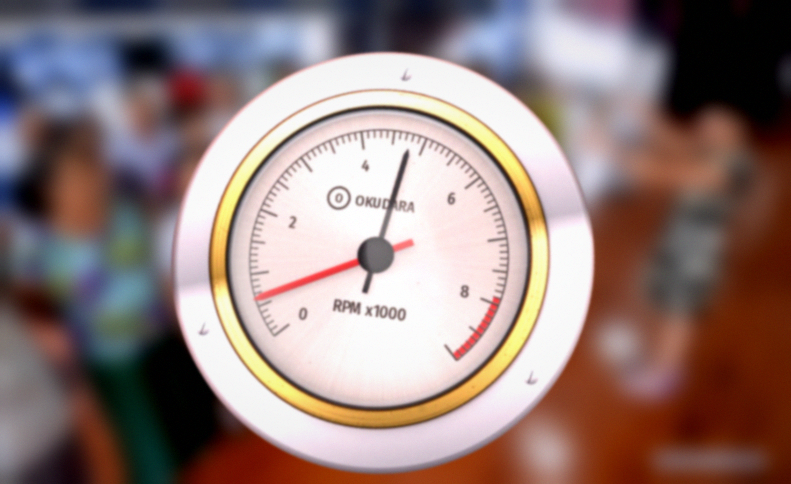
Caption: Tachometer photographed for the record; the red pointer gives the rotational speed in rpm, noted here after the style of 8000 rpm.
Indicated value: 600 rpm
